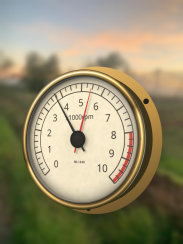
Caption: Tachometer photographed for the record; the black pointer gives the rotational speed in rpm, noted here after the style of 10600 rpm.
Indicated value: 3750 rpm
